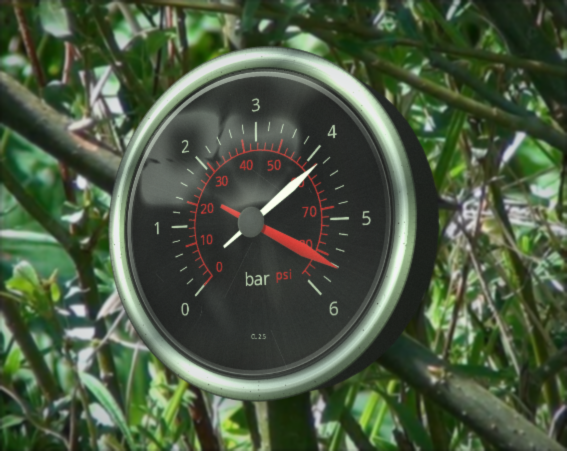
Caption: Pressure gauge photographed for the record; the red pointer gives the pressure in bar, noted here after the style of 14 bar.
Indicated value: 5.6 bar
